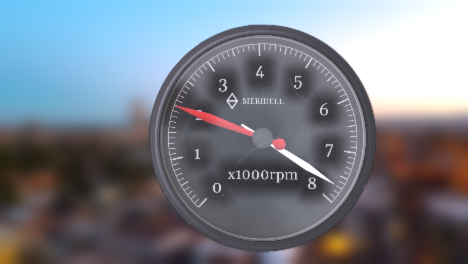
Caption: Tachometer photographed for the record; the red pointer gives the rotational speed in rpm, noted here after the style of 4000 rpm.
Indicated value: 2000 rpm
